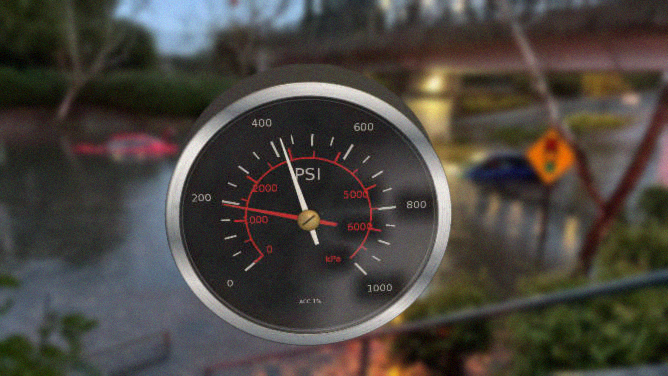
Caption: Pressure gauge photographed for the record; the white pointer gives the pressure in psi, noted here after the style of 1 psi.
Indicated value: 425 psi
